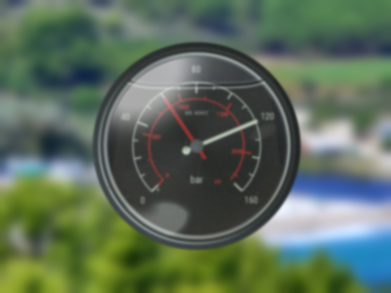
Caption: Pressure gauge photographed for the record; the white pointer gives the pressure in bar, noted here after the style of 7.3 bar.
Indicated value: 120 bar
